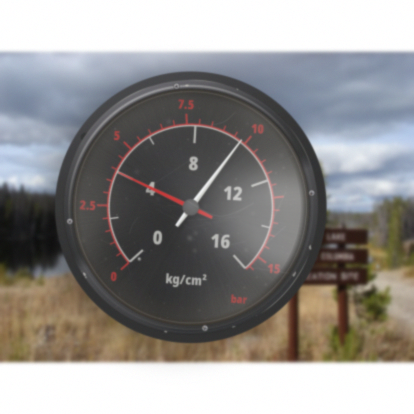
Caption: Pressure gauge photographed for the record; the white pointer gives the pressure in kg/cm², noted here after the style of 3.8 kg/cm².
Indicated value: 10 kg/cm²
